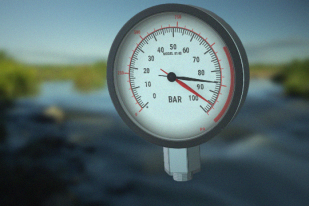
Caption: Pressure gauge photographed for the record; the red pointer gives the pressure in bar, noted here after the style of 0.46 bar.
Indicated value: 95 bar
